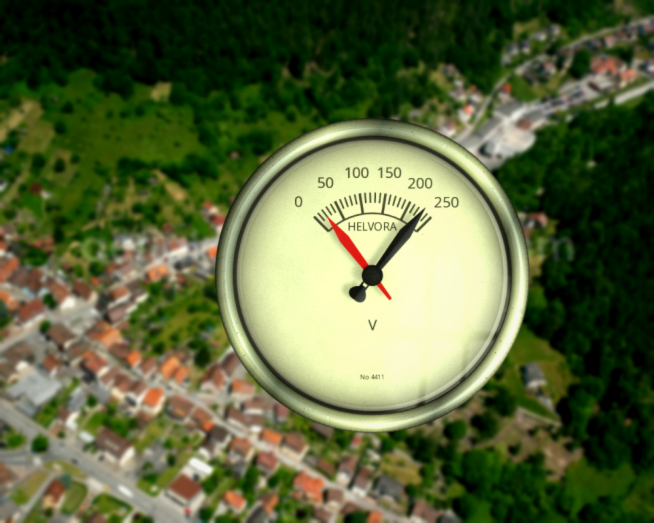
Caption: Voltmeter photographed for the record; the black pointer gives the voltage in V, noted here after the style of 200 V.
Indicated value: 230 V
